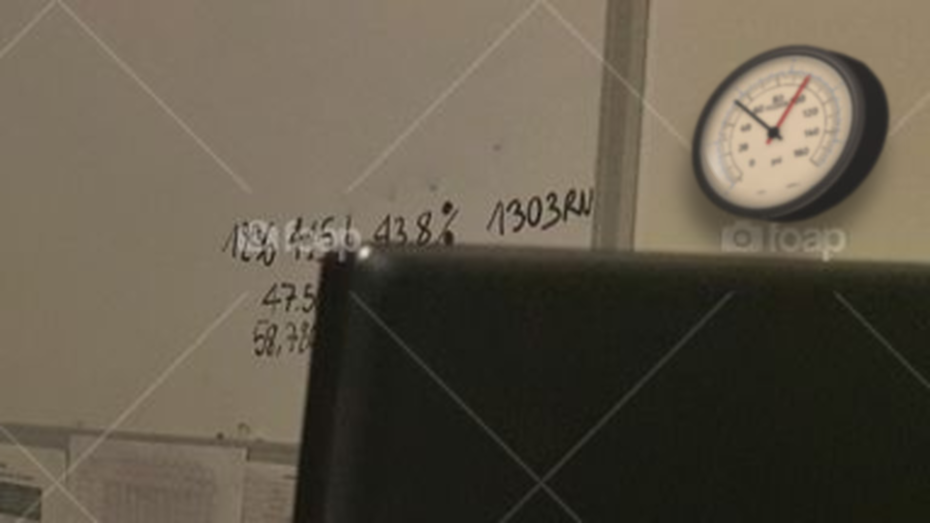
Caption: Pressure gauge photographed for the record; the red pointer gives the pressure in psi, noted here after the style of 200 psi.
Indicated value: 100 psi
